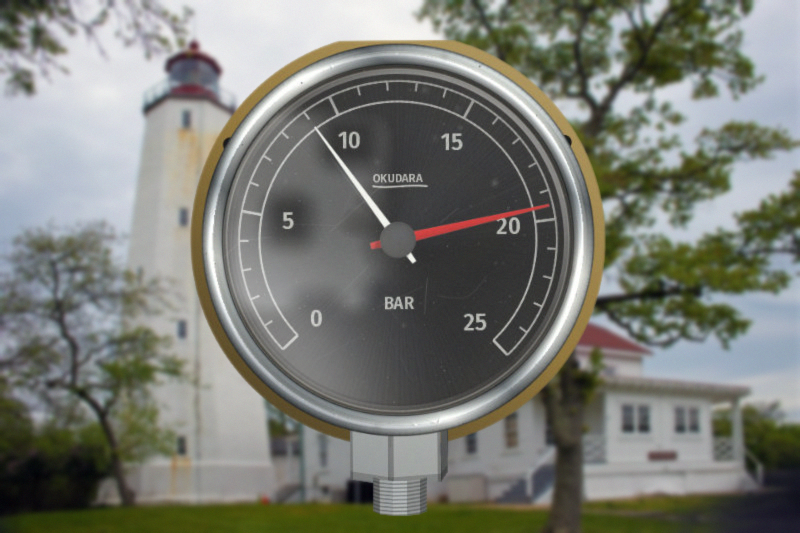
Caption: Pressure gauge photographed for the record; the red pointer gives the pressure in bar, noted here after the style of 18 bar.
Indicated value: 19.5 bar
